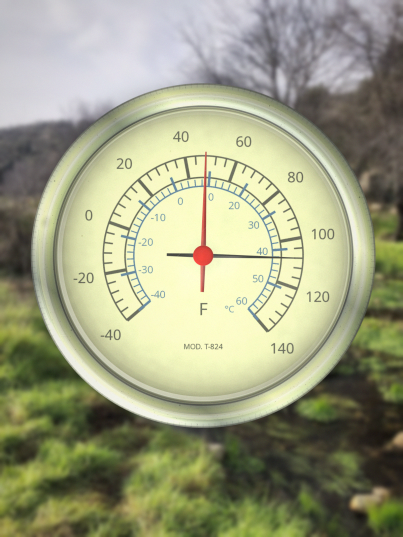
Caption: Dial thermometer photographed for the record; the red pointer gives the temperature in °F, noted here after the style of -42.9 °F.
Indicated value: 48 °F
